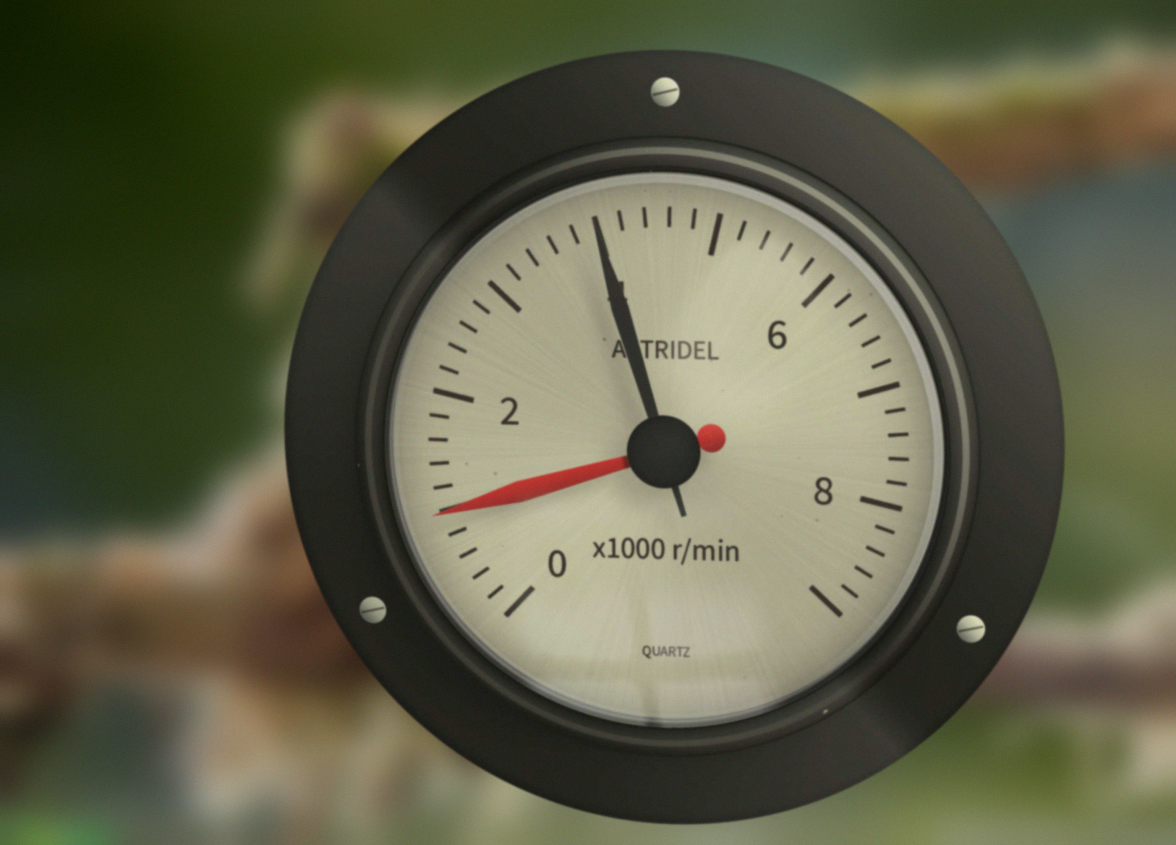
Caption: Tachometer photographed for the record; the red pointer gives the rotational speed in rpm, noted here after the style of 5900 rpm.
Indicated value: 1000 rpm
